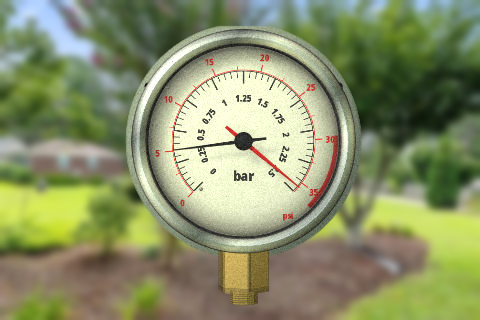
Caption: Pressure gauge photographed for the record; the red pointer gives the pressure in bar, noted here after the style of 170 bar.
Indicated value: 2.45 bar
